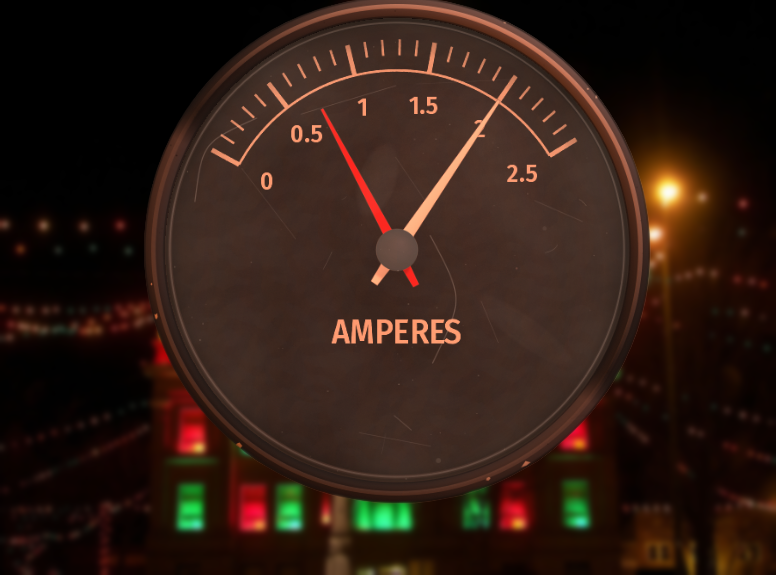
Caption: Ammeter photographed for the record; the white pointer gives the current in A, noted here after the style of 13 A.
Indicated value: 2 A
